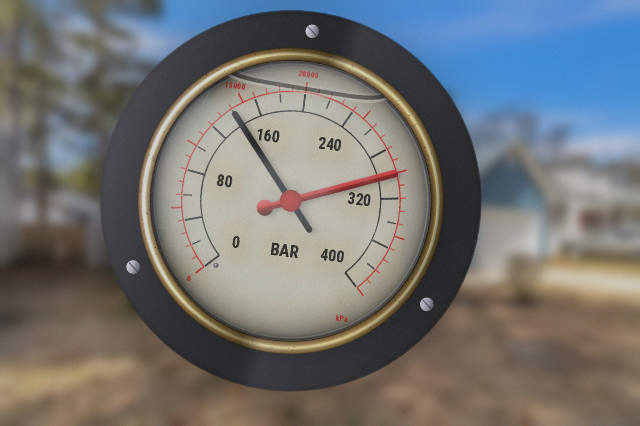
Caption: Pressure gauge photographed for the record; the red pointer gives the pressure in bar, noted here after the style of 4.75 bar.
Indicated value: 300 bar
